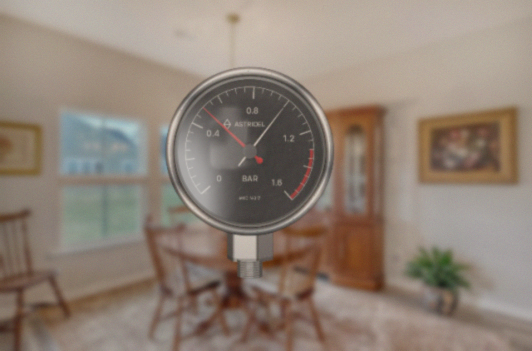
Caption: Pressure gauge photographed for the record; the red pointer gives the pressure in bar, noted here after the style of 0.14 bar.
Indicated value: 0.5 bar
